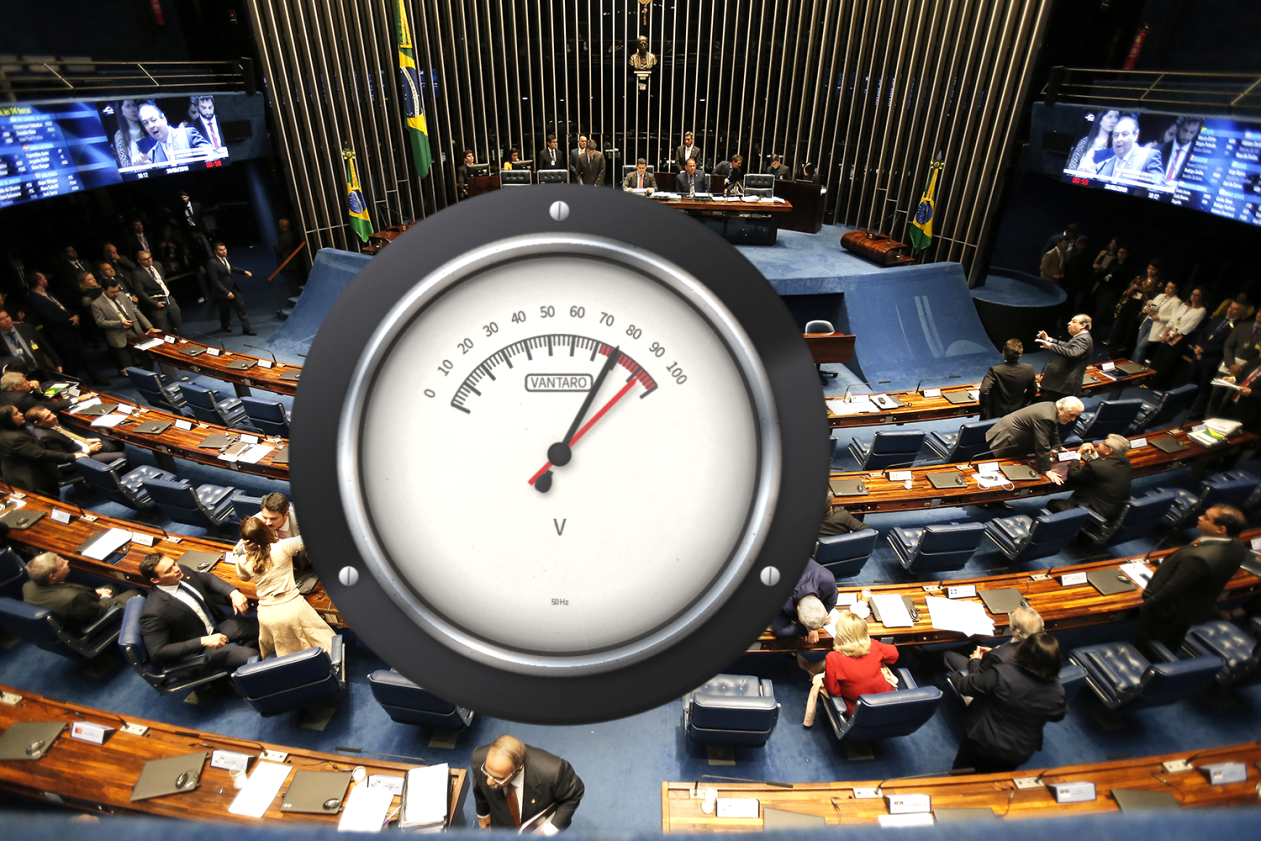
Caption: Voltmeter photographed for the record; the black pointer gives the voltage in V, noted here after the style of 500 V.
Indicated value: 78 V
